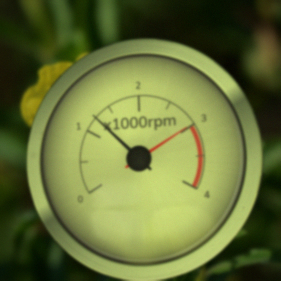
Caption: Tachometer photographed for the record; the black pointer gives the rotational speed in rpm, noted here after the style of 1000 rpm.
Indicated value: 1250 rpm
